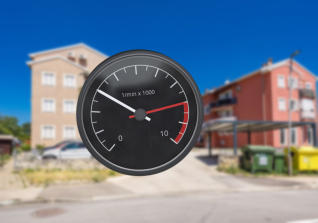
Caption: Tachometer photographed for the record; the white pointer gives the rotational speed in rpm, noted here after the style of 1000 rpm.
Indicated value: 3000 rpm
